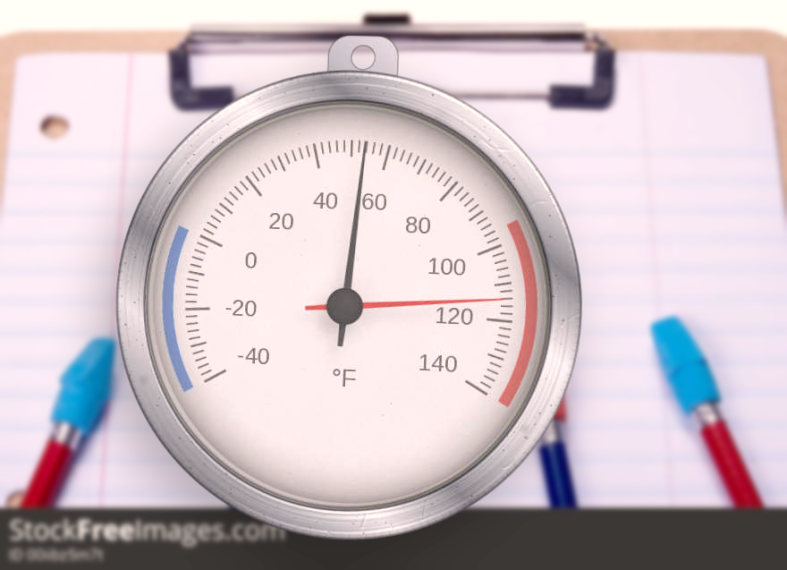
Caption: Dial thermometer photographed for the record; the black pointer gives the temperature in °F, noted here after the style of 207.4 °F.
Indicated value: 54 °F
